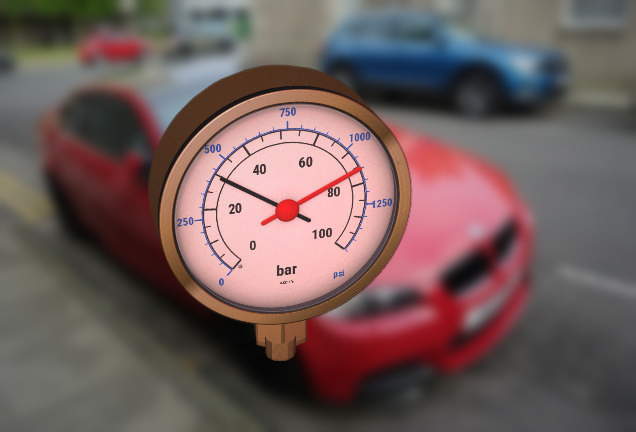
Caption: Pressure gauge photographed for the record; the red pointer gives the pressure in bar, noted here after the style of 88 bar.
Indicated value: 75 bar
